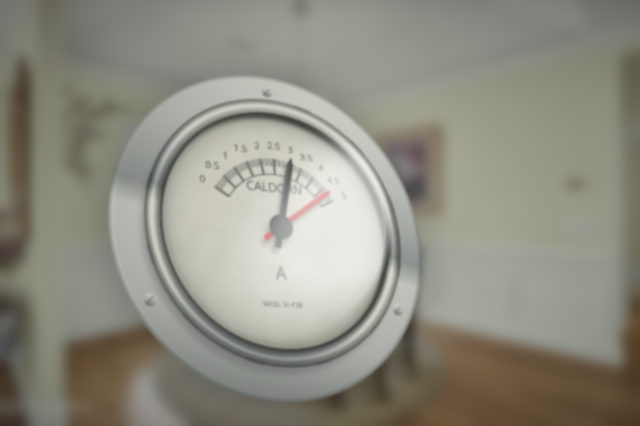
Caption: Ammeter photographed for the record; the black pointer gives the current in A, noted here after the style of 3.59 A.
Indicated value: 3 A
